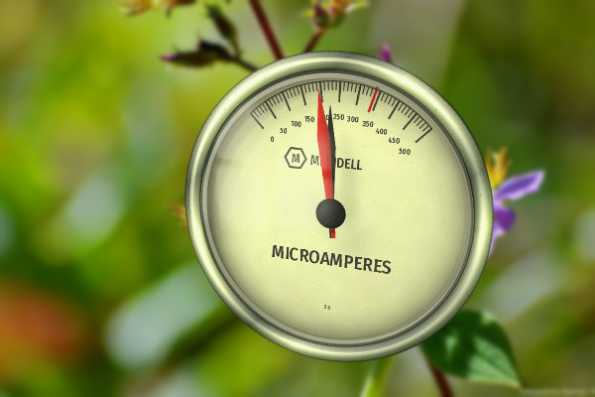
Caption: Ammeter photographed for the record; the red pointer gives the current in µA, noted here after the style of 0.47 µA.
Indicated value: 200 µA
